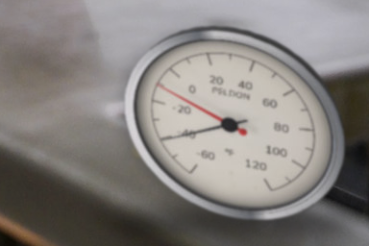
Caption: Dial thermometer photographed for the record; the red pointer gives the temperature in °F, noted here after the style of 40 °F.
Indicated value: -10 °F
